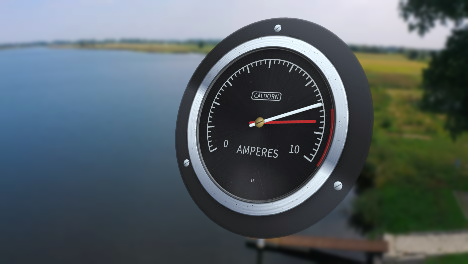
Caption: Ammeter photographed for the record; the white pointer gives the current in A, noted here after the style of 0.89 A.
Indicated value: 8 A
